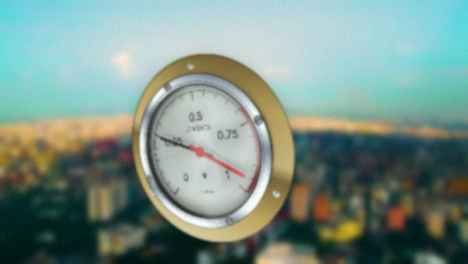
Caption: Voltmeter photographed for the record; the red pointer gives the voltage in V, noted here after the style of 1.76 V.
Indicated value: 0.95 V
